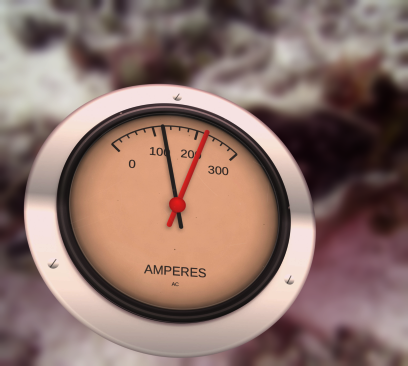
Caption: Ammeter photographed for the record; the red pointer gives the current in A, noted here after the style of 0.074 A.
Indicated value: 220 A
